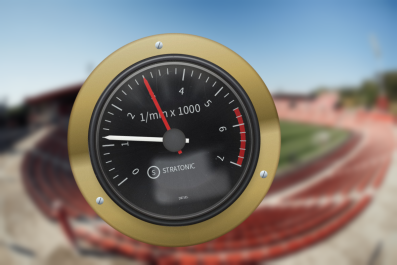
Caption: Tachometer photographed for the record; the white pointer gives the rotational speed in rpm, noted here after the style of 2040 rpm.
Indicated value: 1200 rpm
